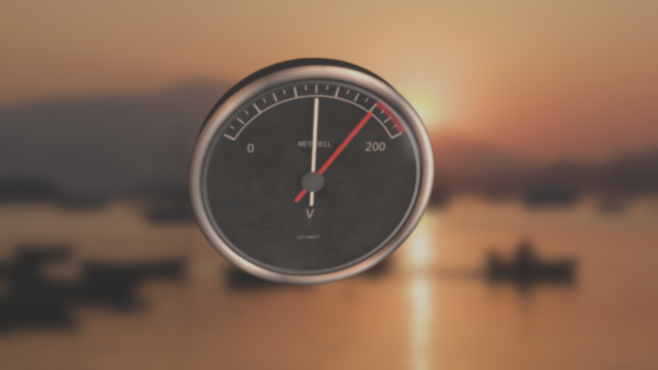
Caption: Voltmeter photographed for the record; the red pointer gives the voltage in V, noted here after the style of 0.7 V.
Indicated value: 160 V
